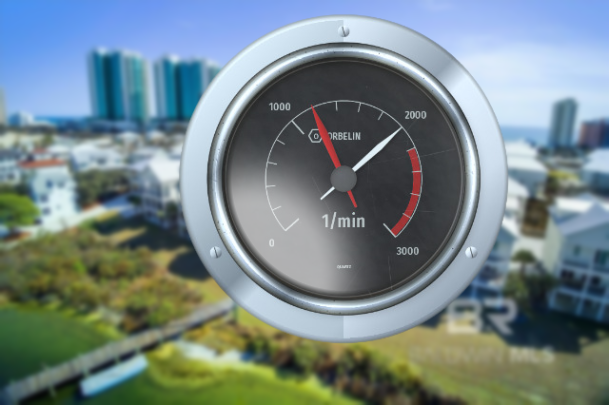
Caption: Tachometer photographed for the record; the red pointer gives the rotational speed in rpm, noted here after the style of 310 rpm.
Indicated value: 1200 rpm
